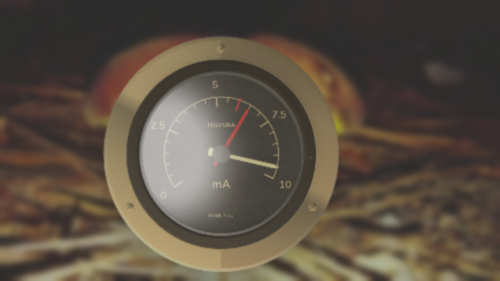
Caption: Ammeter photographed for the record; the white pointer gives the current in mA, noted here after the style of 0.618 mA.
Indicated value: 9.5 mA
